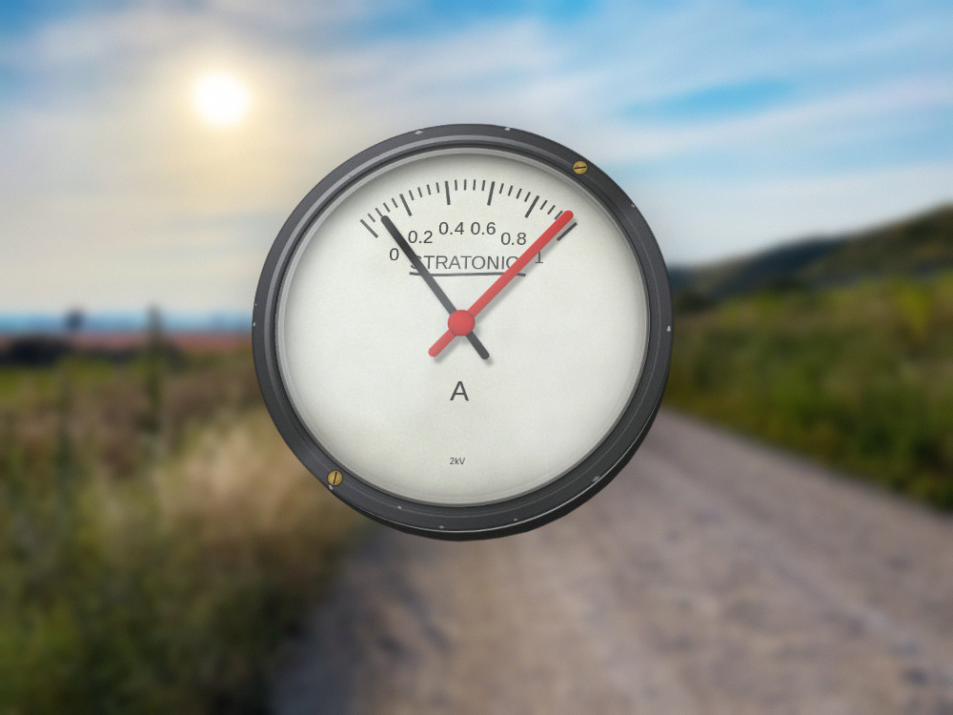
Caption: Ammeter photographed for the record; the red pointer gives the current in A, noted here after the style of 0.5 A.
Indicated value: 0.96 A
